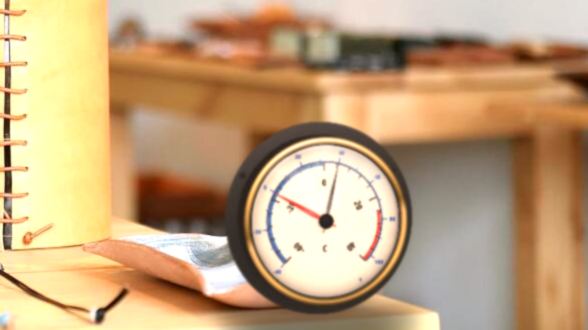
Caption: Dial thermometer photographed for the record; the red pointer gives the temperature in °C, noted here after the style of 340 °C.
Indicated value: -18 °C
